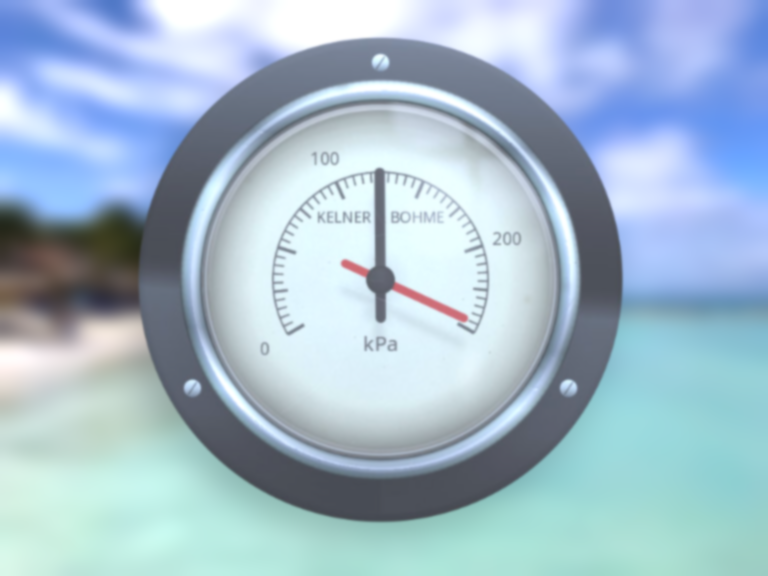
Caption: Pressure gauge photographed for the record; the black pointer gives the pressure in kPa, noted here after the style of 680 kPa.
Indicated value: 125 kPa
